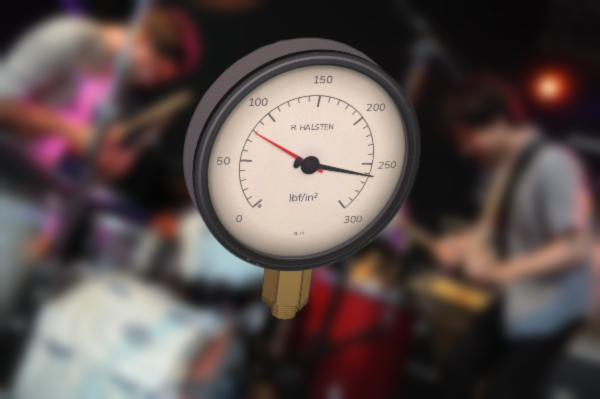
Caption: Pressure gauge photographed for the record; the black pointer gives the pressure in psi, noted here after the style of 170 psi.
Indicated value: 260 psi
